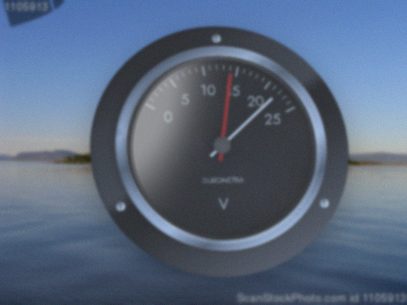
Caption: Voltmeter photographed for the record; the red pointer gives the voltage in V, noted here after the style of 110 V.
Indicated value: 14 V
